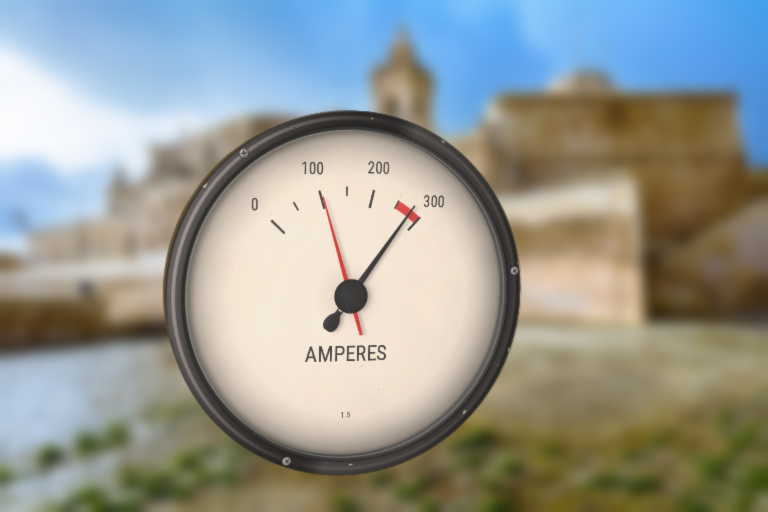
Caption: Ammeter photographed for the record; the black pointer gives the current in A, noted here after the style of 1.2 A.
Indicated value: 275 A
